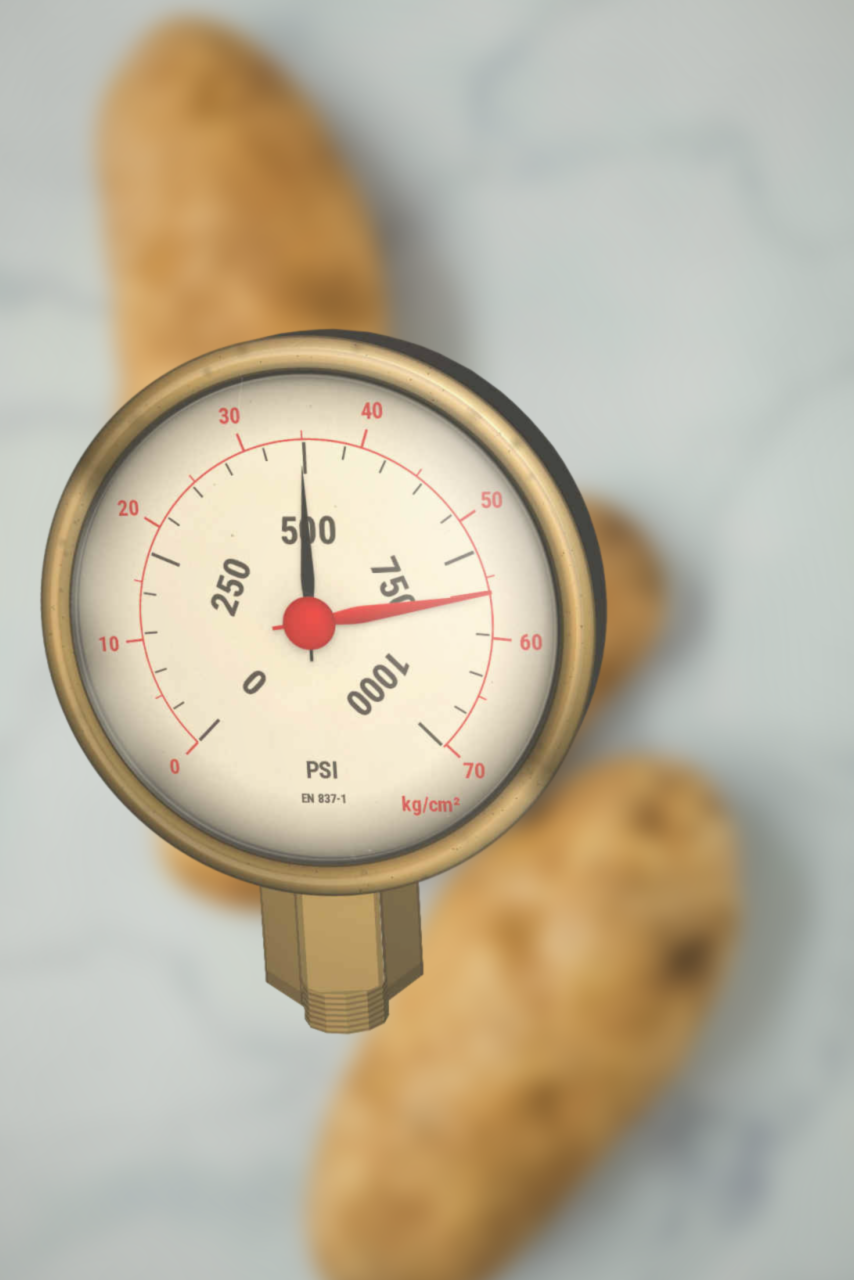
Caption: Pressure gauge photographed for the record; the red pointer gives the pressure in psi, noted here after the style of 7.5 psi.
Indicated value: 800 psi
